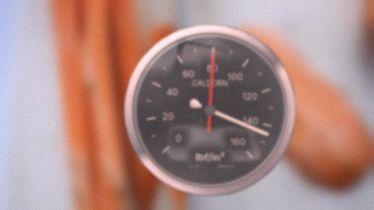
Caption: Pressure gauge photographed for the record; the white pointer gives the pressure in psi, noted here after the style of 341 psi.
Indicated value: 145 psi
